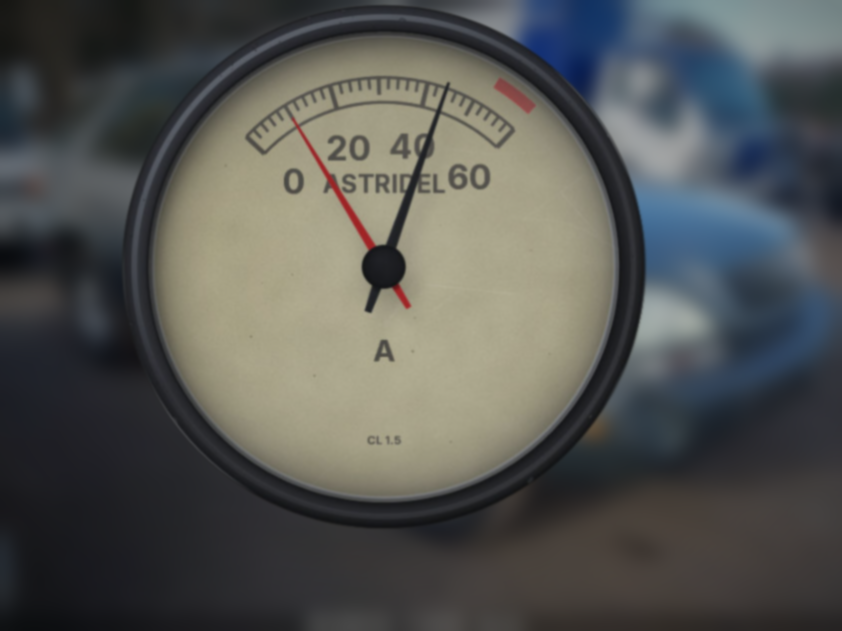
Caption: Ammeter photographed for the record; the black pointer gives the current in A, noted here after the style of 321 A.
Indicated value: 44 A
